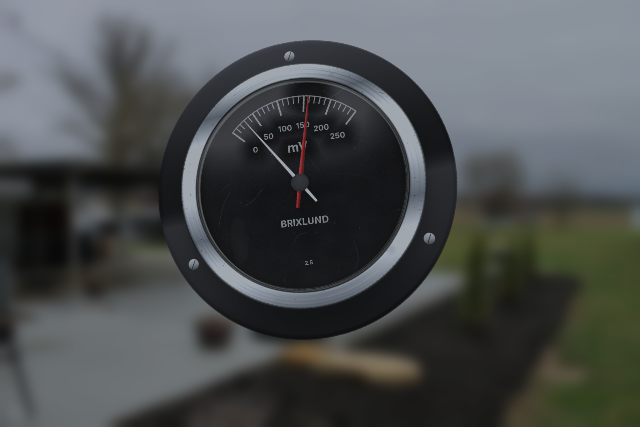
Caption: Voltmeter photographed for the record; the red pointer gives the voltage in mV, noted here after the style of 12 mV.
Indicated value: 160 mV
